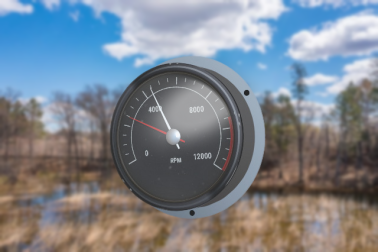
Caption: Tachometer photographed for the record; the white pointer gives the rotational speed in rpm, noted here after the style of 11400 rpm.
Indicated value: 4500 rpm
